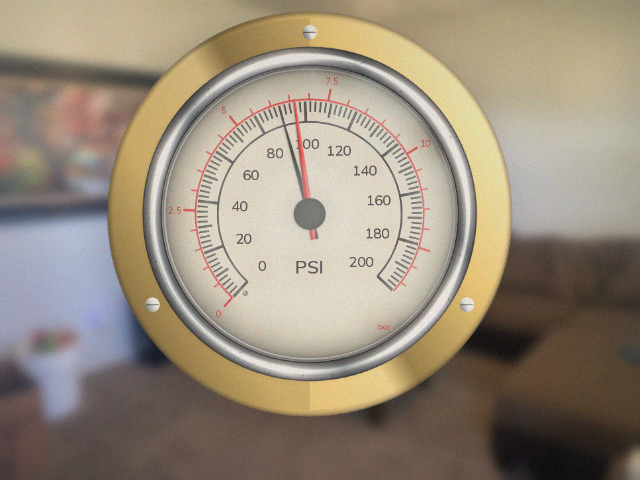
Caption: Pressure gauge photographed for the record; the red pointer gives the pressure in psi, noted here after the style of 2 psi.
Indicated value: 96 psi
